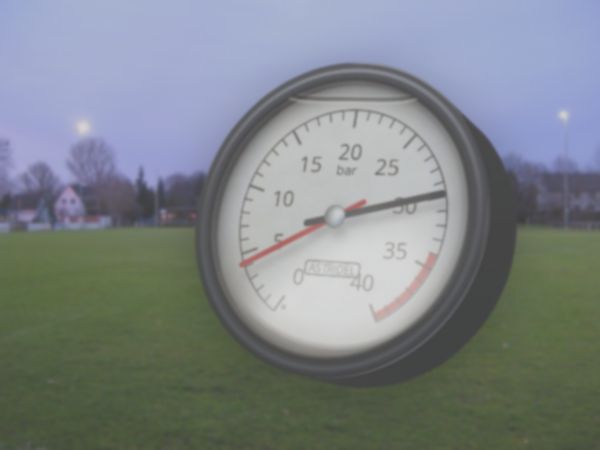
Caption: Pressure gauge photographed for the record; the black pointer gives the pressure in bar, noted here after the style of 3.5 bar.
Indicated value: 30 bar
